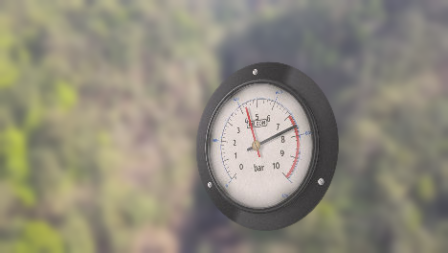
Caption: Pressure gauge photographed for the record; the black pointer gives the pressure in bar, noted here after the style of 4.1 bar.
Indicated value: 7.6 bar
